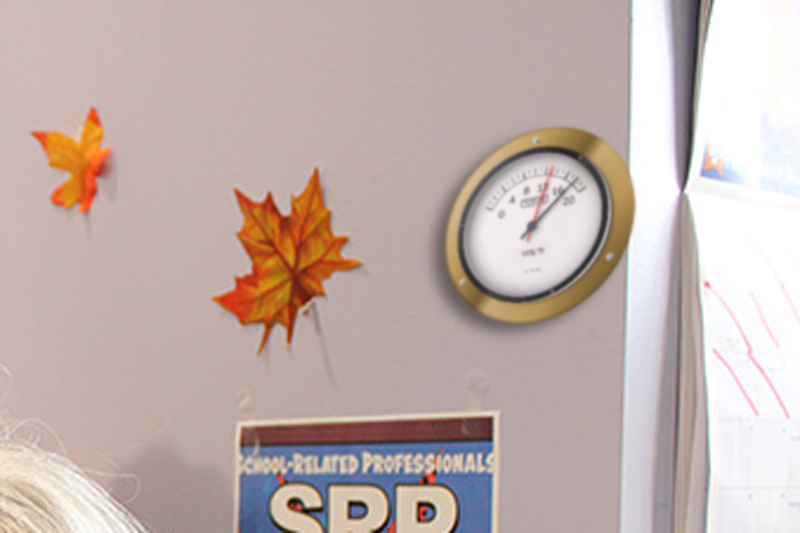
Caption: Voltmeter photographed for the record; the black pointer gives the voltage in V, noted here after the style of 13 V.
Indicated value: 18 V
